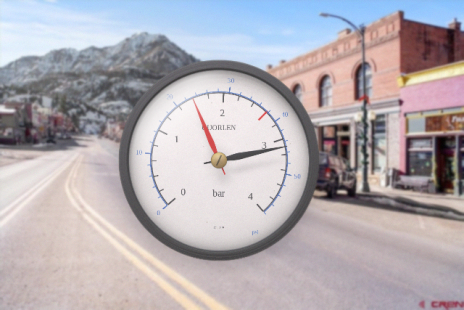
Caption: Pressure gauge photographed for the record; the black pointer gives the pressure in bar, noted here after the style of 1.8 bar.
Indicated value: 3.1 bar
